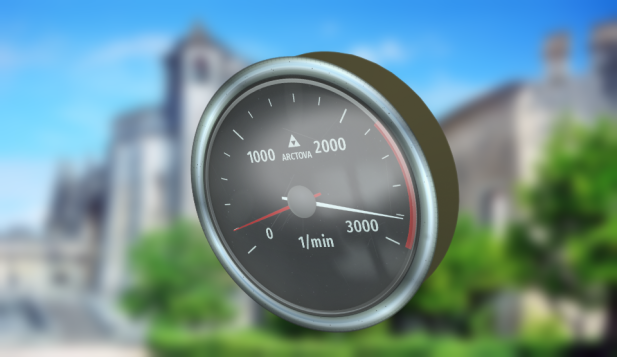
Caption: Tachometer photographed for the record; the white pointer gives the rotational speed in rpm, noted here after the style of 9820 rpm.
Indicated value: 2800 rpm
